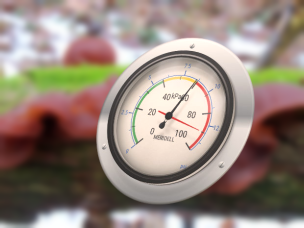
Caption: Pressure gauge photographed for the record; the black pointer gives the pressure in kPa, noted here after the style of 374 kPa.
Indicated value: 60 kPa
